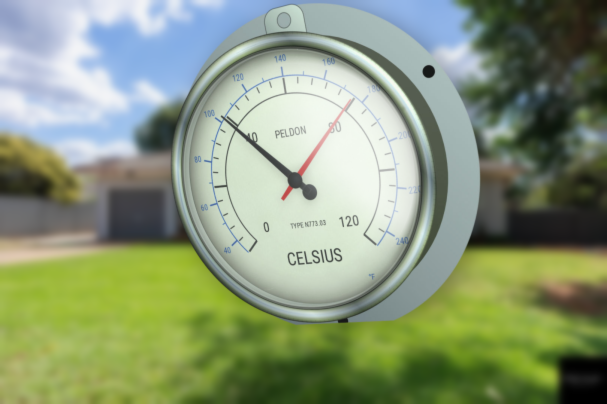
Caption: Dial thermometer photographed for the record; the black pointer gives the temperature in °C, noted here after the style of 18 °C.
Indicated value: 40 °C
